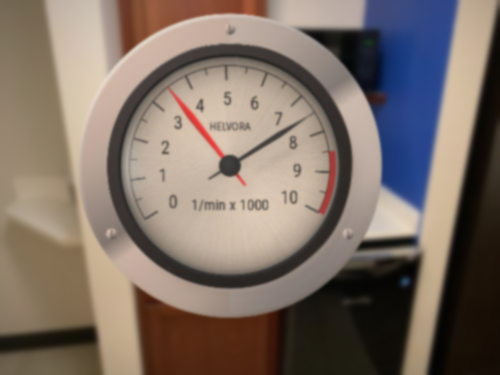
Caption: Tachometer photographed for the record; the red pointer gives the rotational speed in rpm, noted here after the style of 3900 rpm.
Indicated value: 3500 rpm
